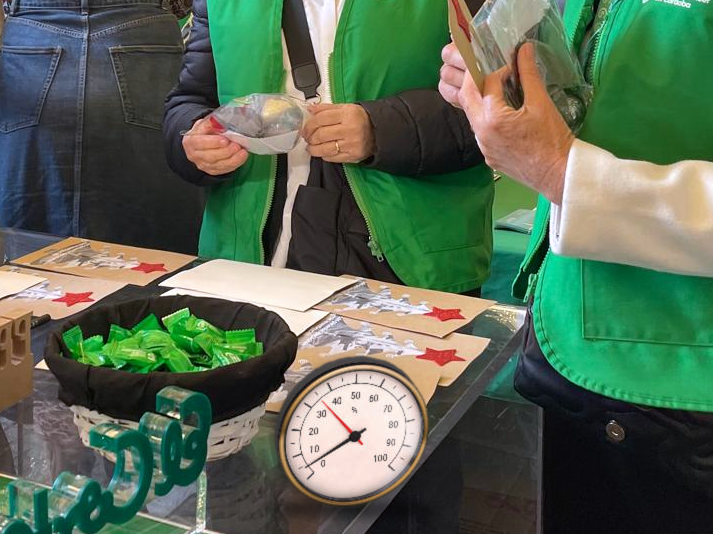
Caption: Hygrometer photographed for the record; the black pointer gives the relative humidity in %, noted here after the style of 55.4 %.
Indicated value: 5 %
